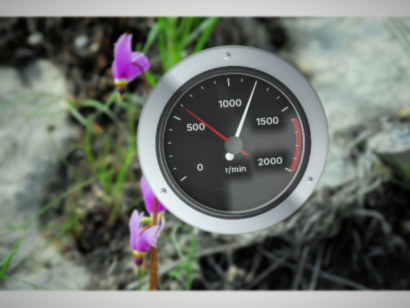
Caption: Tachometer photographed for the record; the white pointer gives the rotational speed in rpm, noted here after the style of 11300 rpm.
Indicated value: 1200 rpm
